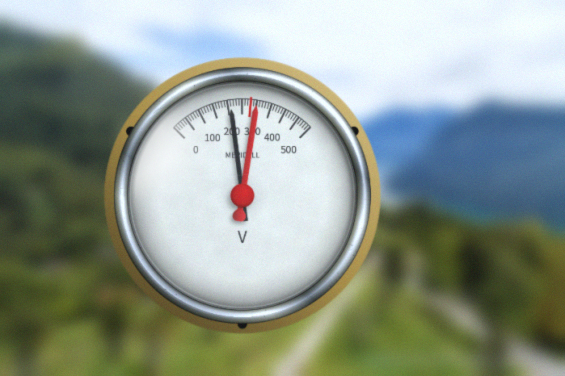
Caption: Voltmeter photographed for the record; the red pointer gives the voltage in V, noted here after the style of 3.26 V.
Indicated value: 300 V
